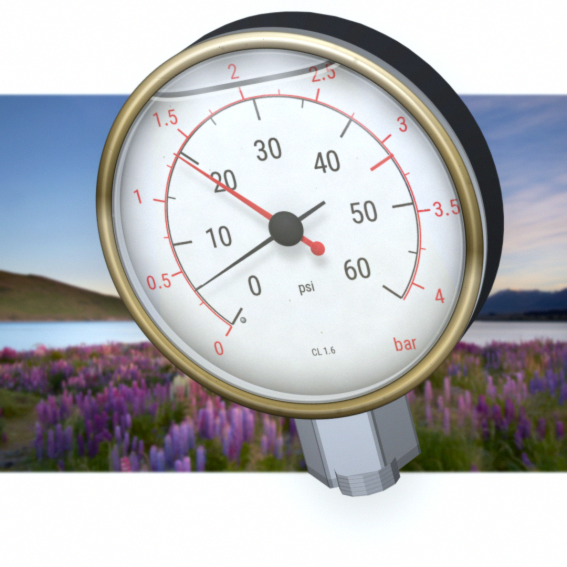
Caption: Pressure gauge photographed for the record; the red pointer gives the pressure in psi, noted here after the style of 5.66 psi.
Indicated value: 20 psi
